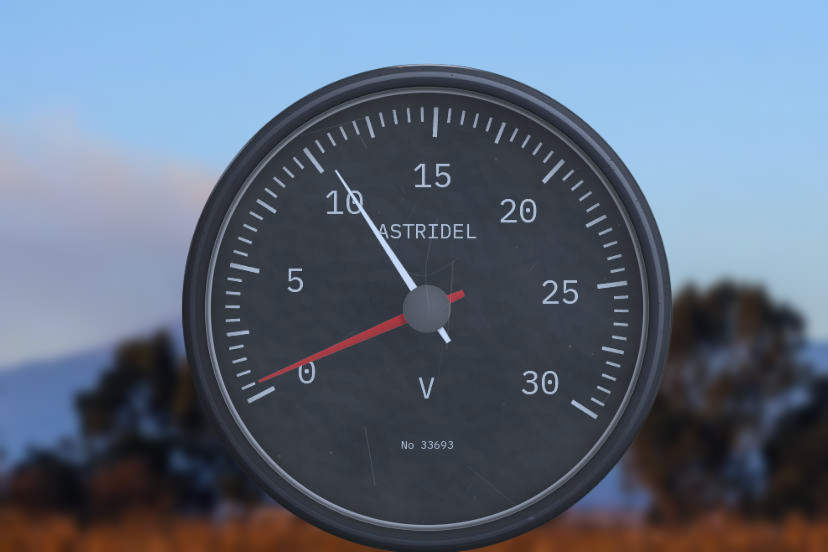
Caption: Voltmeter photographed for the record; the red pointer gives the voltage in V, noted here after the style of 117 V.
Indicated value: 0.5 V
